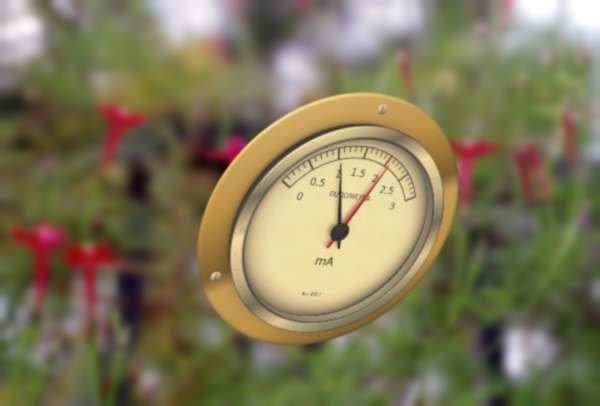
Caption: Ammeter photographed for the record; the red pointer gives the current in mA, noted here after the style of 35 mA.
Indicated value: 2 mA
